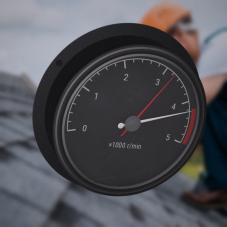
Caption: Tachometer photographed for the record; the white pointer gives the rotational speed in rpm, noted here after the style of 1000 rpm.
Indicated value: 4200 rpm
